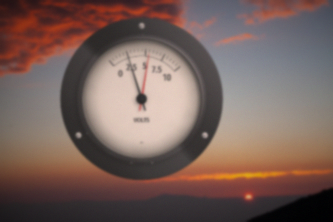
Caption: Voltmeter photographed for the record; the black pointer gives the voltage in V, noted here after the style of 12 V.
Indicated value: 2.5 V
